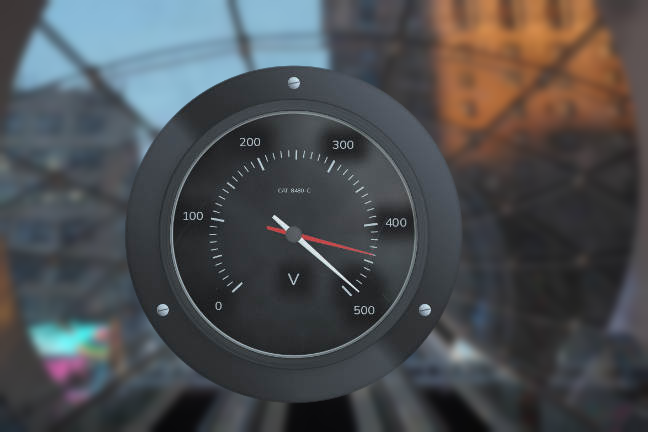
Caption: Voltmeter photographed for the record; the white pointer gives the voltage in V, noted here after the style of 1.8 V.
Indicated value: 490 V
